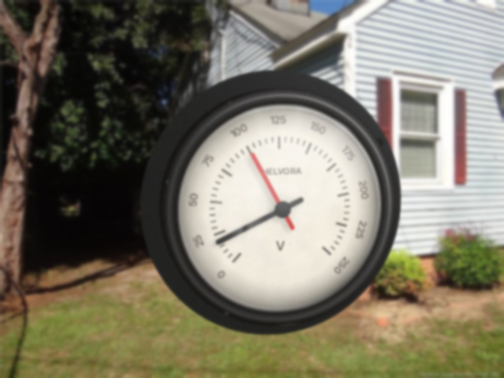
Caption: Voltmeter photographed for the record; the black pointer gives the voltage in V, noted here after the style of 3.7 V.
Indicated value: 20 V
